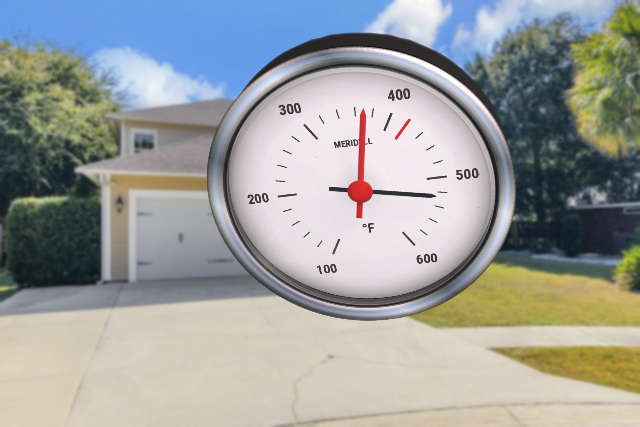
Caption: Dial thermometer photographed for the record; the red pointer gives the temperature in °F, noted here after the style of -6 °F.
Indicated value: 370 °F
